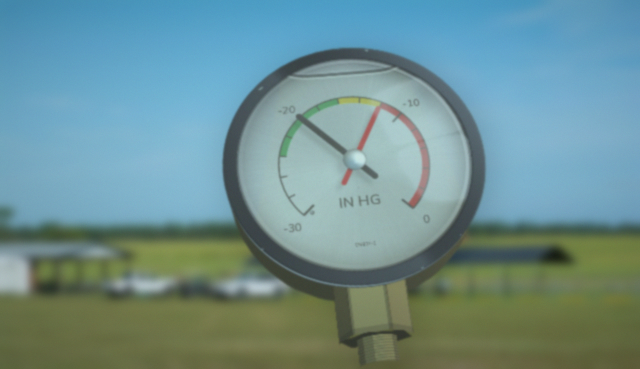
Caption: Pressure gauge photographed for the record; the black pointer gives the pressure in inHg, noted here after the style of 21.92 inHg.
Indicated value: -20 inHg
